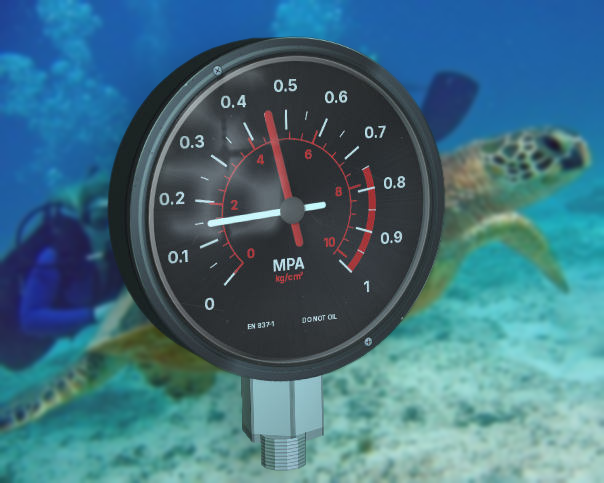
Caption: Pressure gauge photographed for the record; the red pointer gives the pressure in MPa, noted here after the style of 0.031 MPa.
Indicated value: 0.45 MPa
